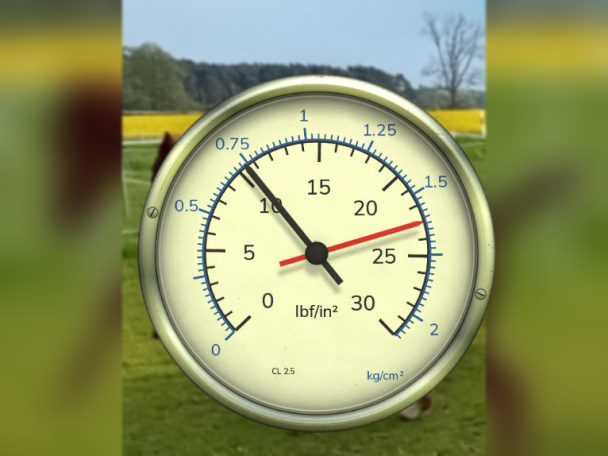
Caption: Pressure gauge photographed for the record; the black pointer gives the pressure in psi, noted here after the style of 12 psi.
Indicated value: 10.5 psi
